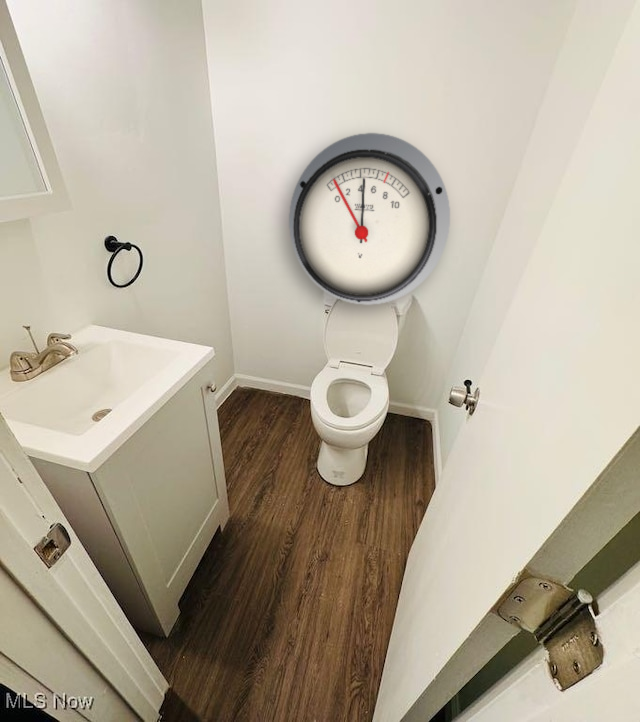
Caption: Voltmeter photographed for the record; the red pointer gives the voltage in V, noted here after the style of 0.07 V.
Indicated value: 1 V
